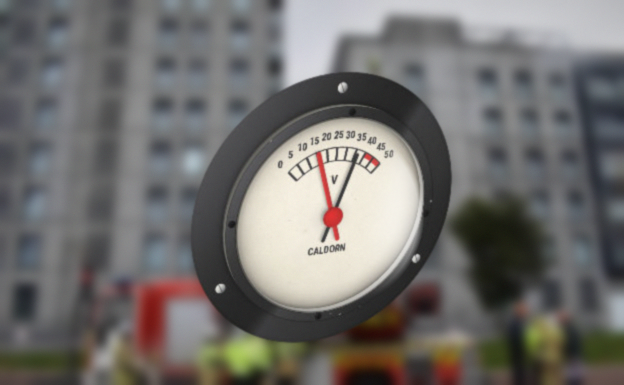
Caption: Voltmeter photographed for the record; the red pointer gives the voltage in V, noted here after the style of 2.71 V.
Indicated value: 15 V
